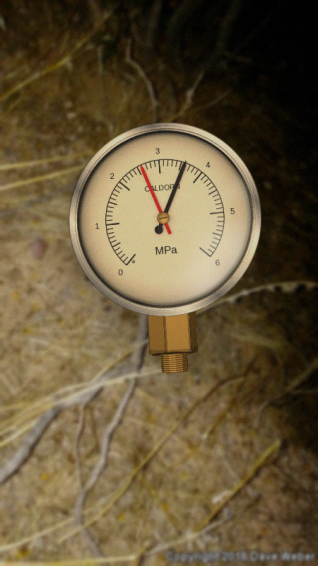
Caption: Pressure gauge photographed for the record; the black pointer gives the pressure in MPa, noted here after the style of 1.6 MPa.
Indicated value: 3.6 MPa
